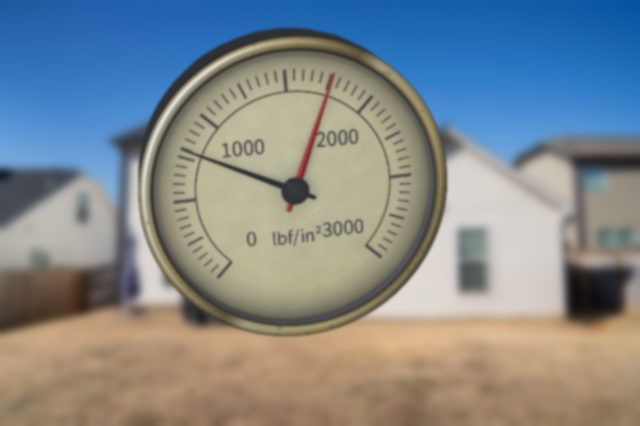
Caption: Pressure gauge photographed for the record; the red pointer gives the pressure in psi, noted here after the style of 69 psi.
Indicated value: 1750 psi
